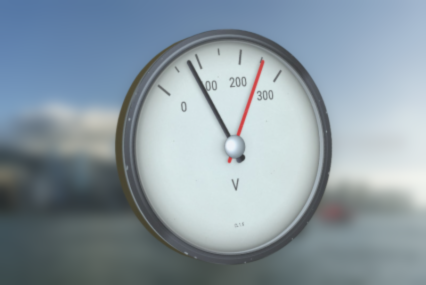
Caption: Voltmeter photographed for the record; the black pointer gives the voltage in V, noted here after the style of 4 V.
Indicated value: 75 V
